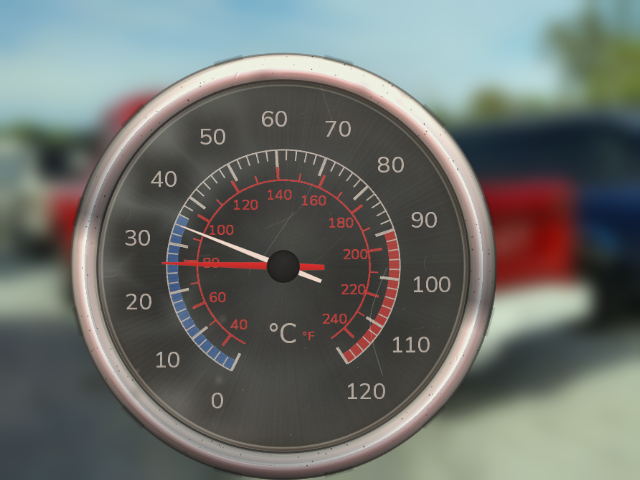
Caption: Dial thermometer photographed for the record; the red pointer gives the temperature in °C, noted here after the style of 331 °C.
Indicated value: 26 °C
